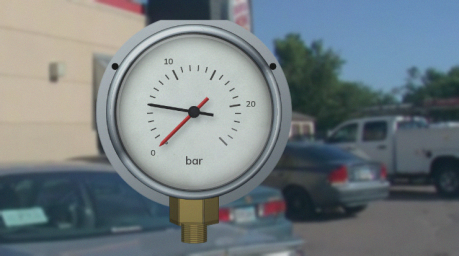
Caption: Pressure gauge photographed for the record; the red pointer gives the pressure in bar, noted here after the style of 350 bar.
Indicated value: 0 bar
